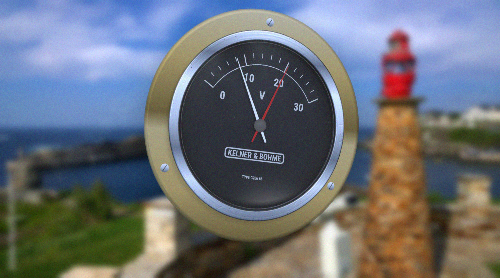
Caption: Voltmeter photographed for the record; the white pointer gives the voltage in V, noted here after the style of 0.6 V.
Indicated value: 8 V
